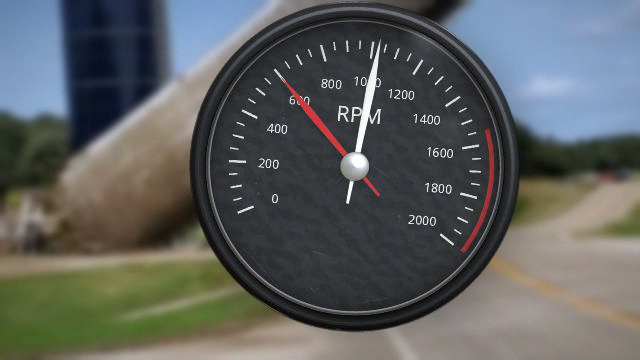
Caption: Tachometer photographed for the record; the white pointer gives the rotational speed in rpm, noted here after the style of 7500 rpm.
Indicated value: 1025 rpm
